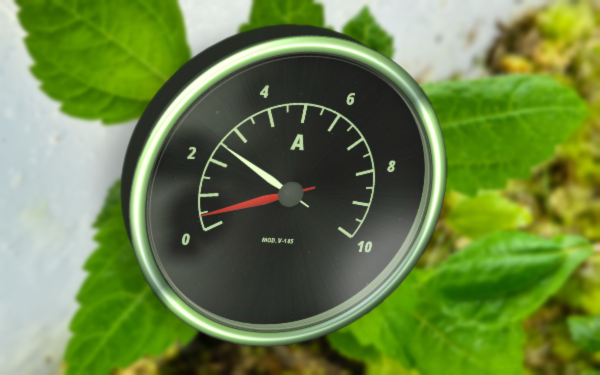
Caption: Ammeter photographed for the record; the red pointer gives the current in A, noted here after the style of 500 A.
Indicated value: 0.5 A
